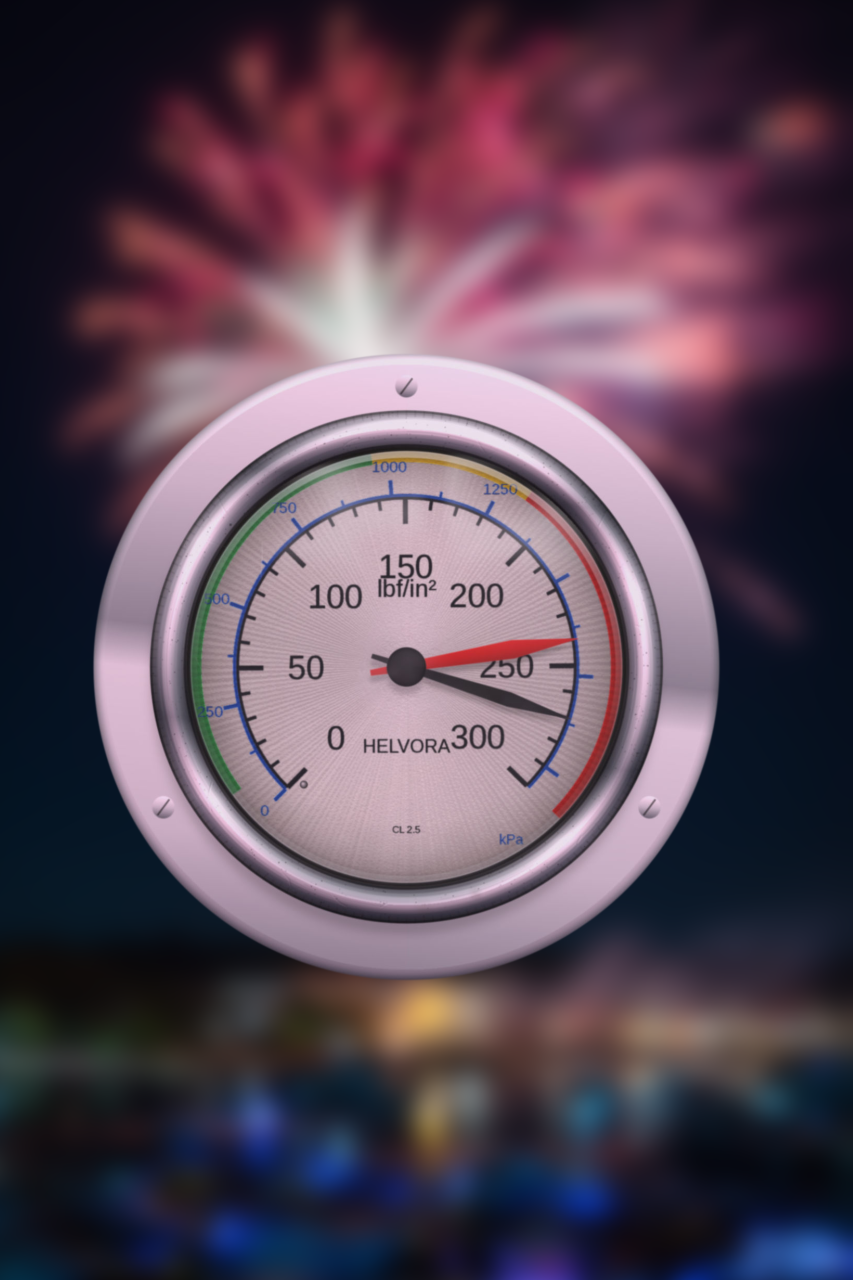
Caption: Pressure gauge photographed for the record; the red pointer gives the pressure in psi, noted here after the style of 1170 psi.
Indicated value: 240 psi
